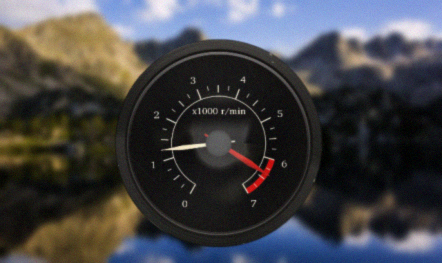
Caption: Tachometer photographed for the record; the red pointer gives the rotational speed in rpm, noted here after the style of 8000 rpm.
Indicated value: 6375 rpm
